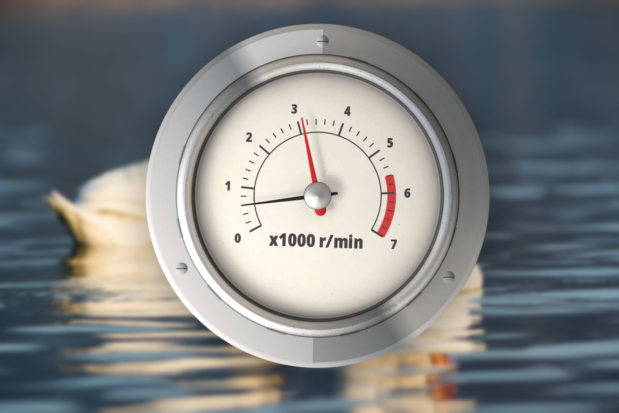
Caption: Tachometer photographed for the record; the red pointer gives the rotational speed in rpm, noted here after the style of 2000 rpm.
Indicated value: 3100 rpm
